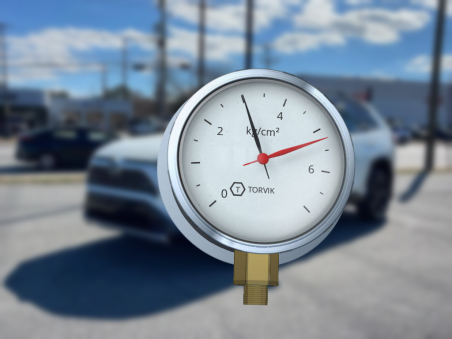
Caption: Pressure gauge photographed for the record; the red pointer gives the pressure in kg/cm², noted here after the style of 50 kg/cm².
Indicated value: 5.25 kg/cm²
